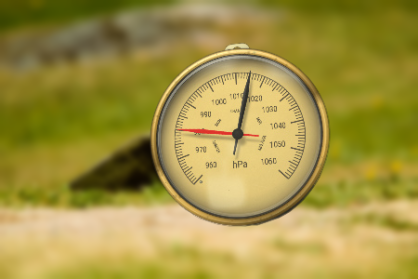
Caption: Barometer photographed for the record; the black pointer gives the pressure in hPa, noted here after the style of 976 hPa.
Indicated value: 1015 hPa
